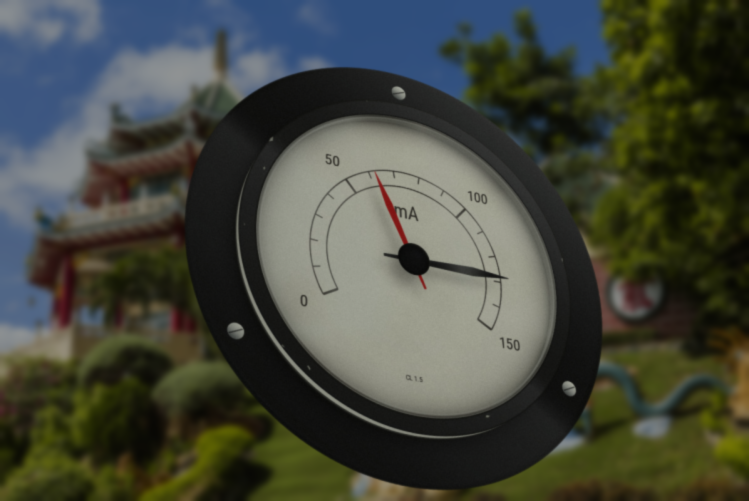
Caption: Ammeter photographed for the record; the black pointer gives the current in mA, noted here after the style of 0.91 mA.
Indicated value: 130 mA
